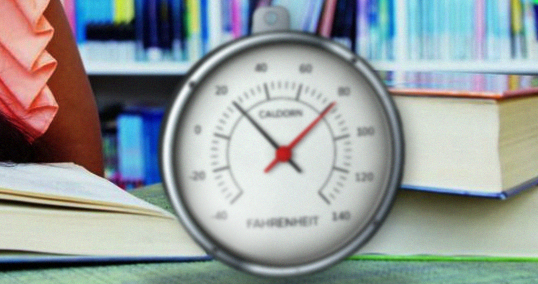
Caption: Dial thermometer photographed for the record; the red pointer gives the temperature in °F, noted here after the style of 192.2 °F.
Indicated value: 80 °F
